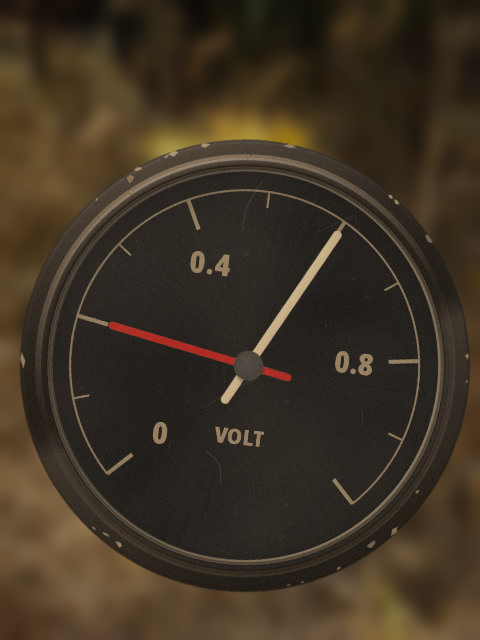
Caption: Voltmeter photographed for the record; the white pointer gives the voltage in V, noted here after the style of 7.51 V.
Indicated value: 0.6 V
